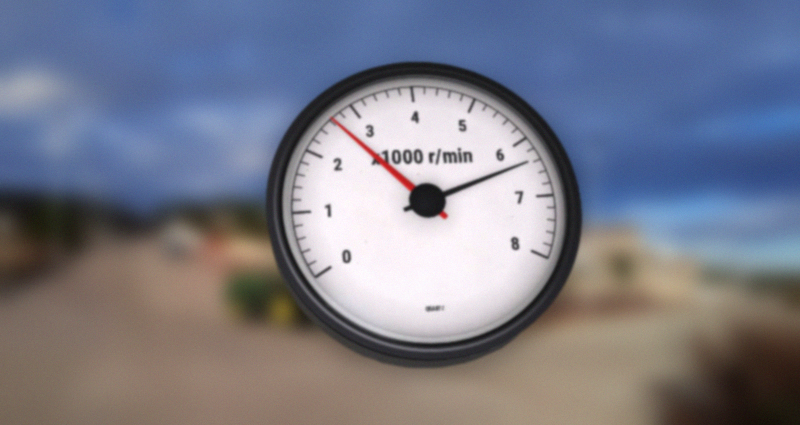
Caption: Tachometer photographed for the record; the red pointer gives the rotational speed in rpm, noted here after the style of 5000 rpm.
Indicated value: 2600 rpm
